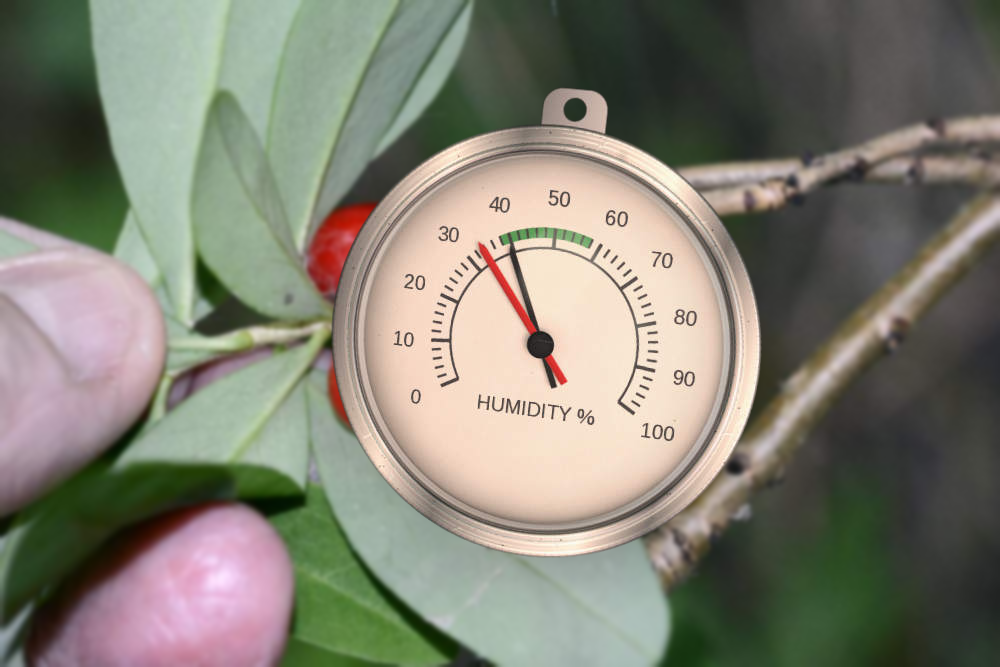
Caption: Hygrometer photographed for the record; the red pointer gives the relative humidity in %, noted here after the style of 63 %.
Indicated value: 34 %
